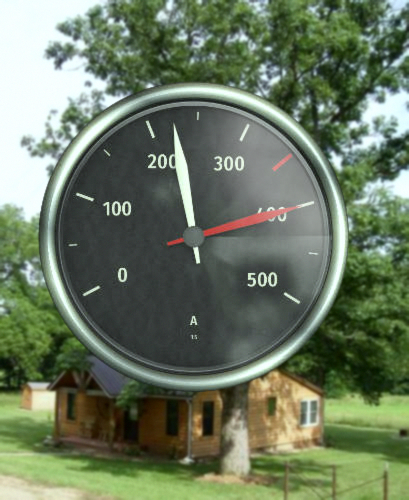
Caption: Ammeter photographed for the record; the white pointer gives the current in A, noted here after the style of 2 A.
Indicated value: 225 A
